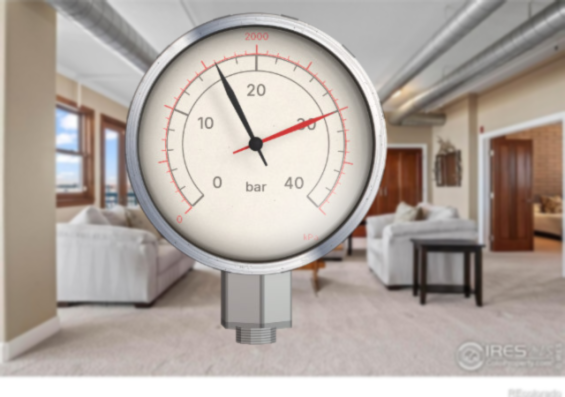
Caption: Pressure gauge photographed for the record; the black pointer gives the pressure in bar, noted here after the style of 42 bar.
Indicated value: 16 bar
